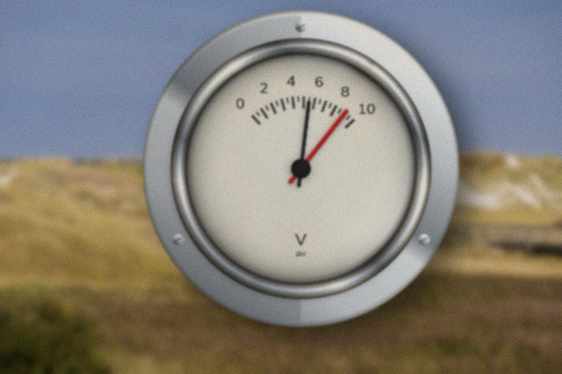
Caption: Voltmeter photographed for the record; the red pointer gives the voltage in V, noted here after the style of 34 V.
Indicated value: 9 V
